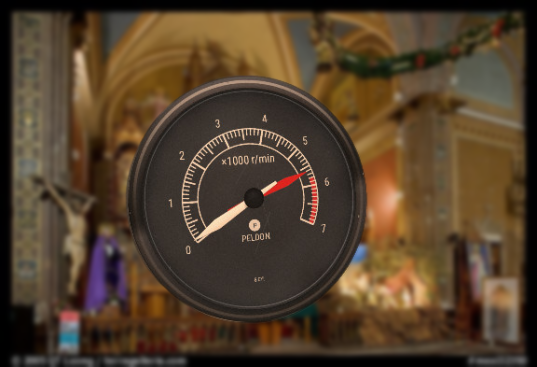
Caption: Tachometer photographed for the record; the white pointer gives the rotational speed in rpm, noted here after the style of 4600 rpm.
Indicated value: 100 rpm
